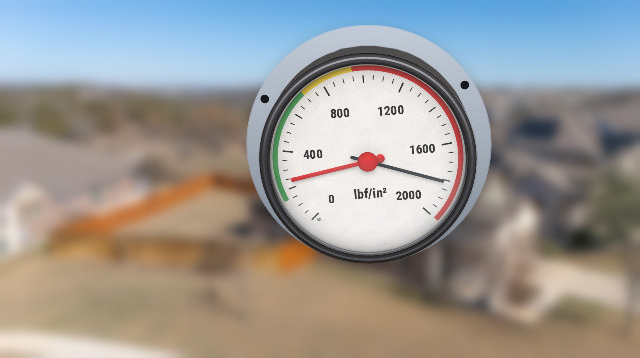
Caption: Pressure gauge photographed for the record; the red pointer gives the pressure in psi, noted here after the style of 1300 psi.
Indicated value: 250 psi
